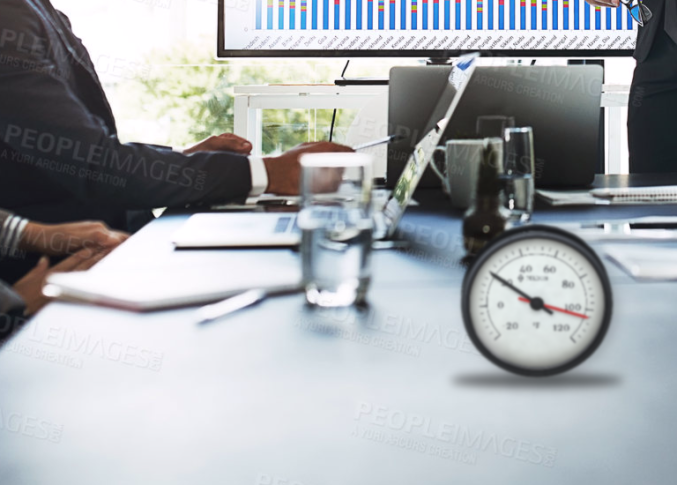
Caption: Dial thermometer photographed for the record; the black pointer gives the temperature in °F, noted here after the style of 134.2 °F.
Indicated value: 20 °F
